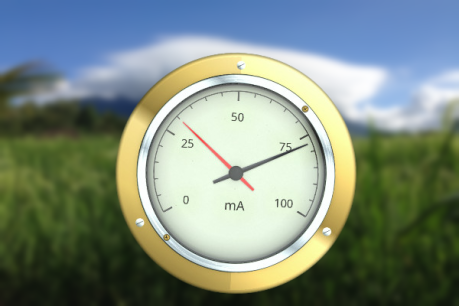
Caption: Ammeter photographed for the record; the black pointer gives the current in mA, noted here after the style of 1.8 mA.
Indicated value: 77.5 mA
